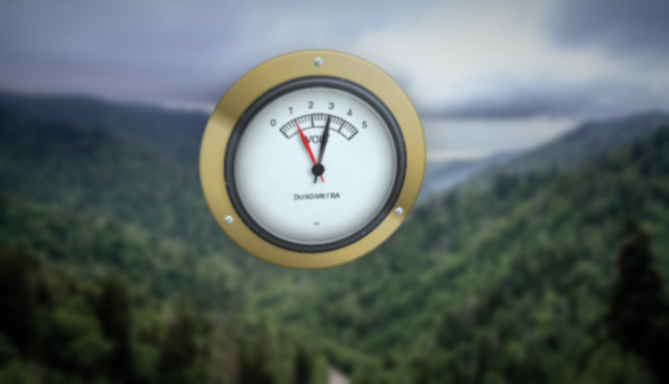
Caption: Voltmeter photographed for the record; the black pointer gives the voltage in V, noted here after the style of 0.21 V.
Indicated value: 3 V
